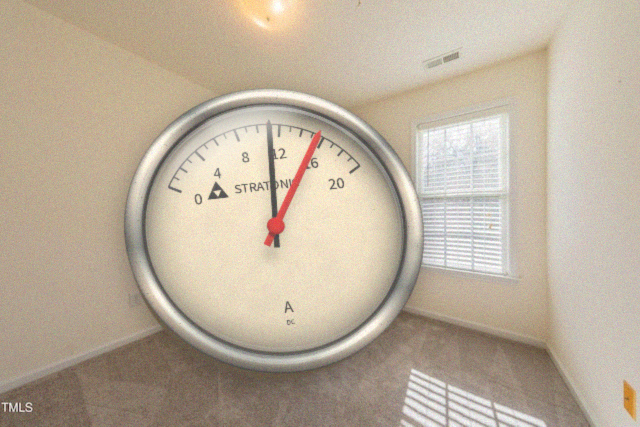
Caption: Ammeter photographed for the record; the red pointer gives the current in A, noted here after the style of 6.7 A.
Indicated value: 15.5 A
